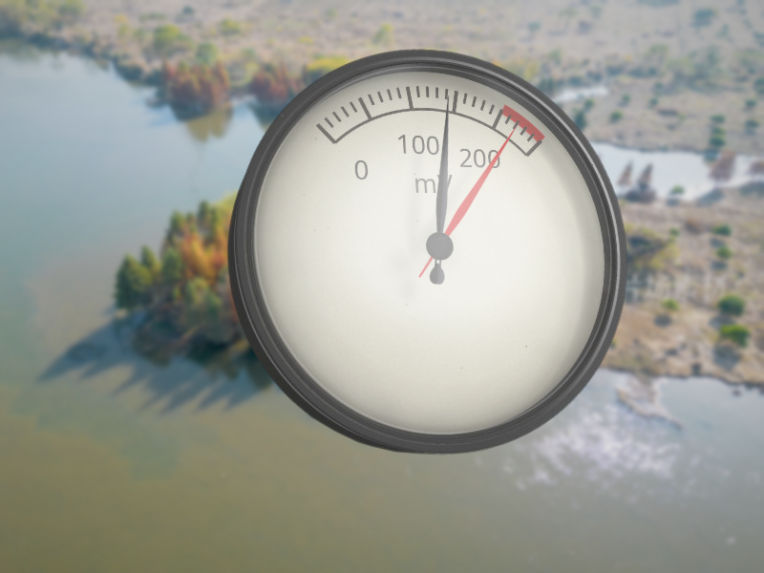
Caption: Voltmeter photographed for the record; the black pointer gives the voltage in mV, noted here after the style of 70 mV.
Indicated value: 140 mV
